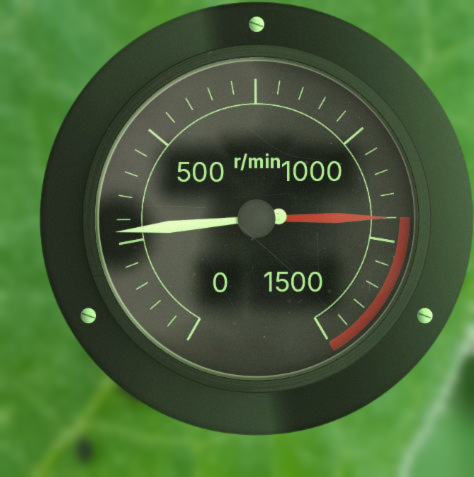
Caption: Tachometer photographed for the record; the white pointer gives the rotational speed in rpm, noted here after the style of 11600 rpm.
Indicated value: 275 rpm
